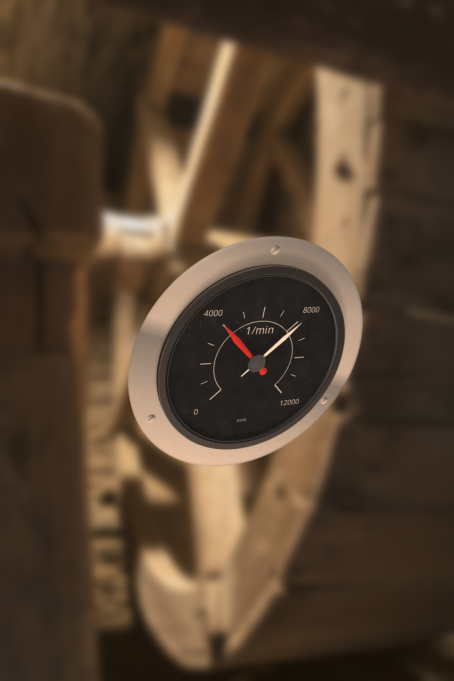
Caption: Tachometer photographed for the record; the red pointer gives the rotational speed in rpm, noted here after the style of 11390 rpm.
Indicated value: 4000 rpm
